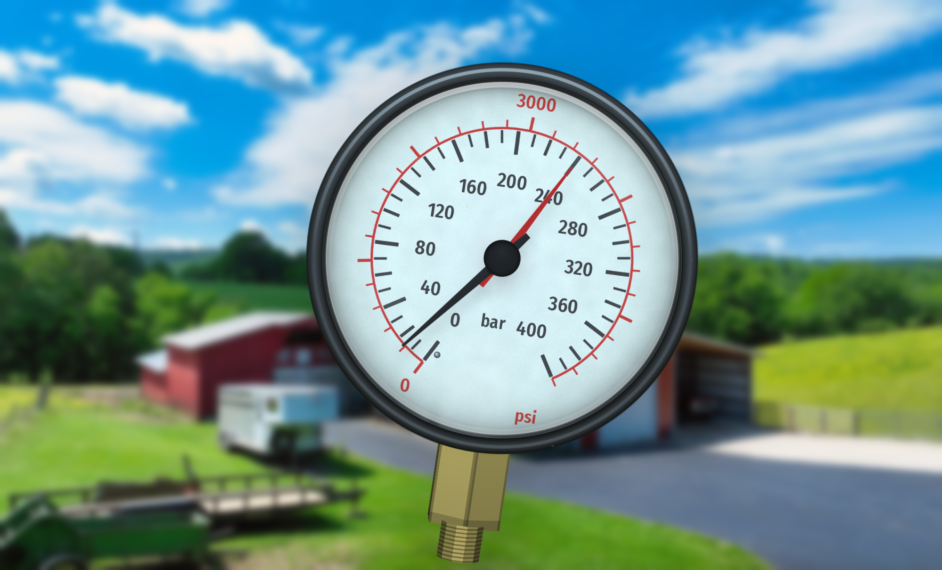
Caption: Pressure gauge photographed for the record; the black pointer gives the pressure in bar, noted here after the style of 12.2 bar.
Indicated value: 15 bar
